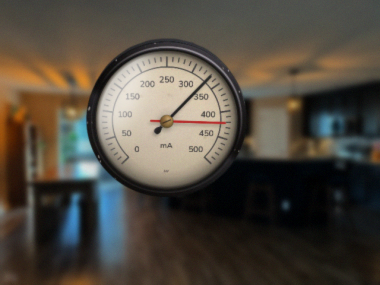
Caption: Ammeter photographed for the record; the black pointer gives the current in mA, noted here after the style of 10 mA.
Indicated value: 330 mA
